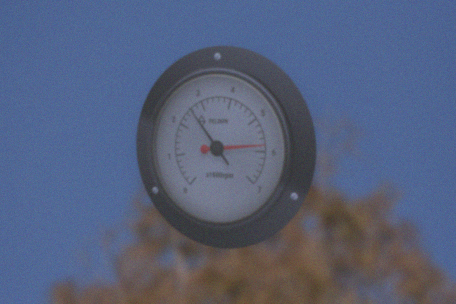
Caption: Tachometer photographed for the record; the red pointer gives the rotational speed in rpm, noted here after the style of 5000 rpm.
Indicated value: 5800 rpm
